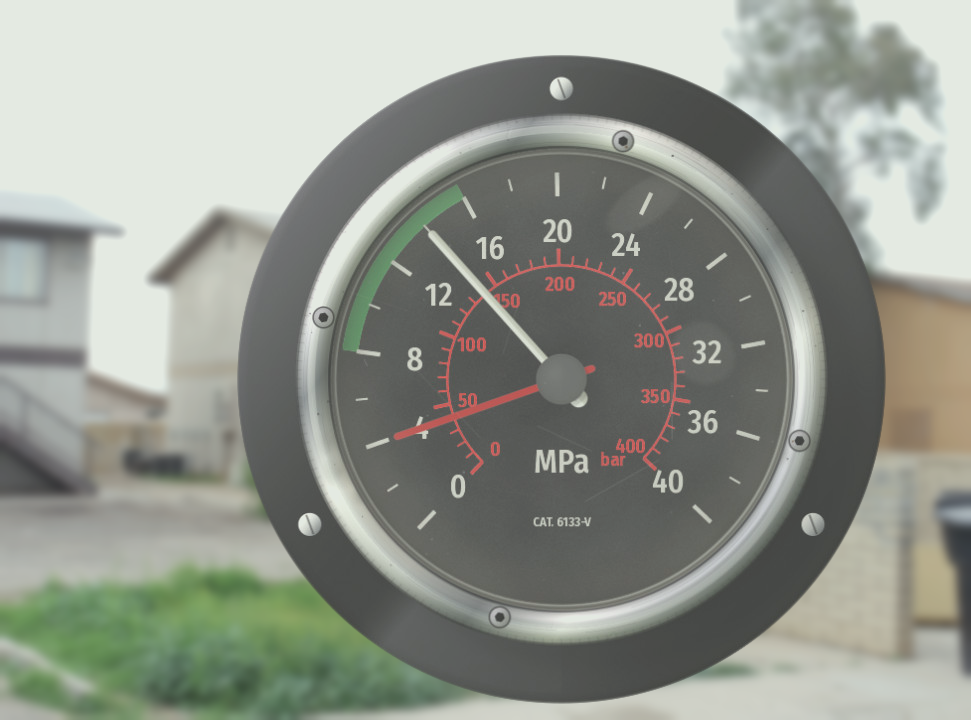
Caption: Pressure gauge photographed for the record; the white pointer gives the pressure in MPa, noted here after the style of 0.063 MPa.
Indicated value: 14 MPa
